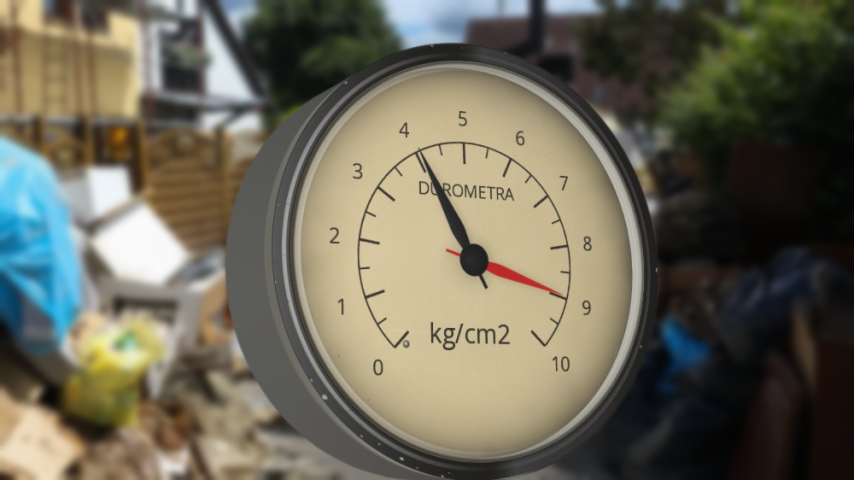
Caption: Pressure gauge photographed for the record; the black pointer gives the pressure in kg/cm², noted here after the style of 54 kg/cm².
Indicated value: 4 kg/cm²
